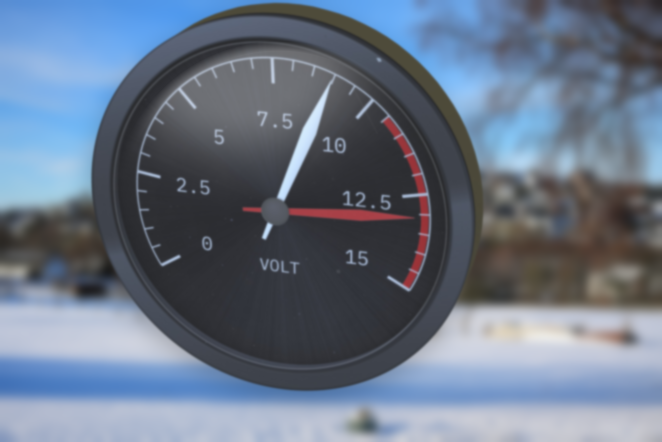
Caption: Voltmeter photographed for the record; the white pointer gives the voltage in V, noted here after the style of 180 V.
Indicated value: 9 V
